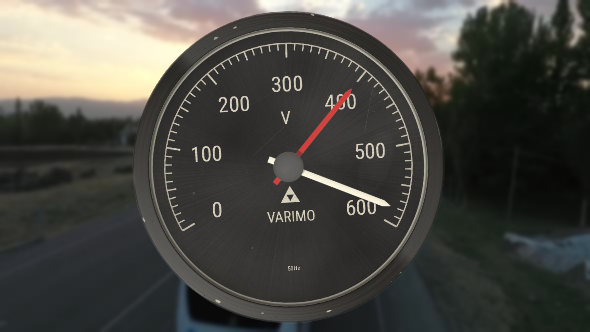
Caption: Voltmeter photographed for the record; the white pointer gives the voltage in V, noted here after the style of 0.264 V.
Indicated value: 580 V
